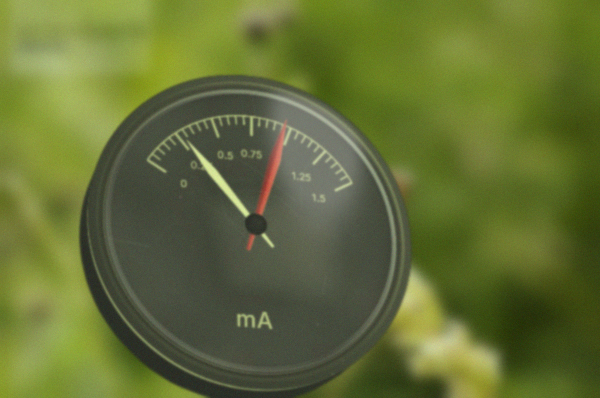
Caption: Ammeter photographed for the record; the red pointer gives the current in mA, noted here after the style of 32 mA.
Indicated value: 0.95 mA
